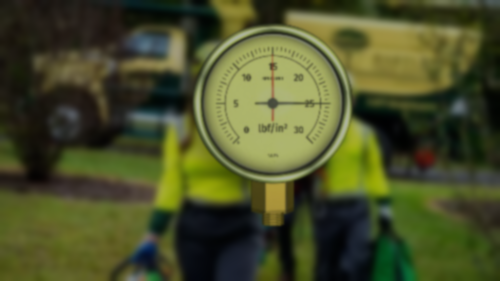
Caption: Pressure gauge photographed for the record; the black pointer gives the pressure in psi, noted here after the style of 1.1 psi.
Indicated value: 25 psi
